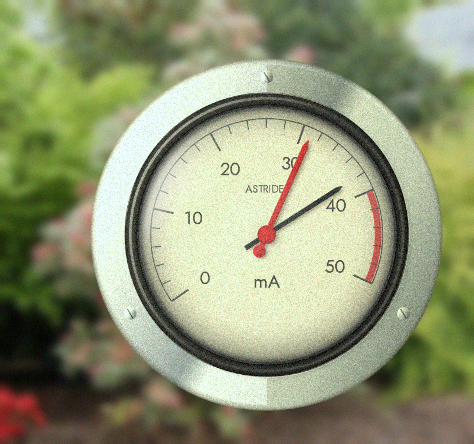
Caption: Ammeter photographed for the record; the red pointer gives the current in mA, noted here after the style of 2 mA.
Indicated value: 31 mA
